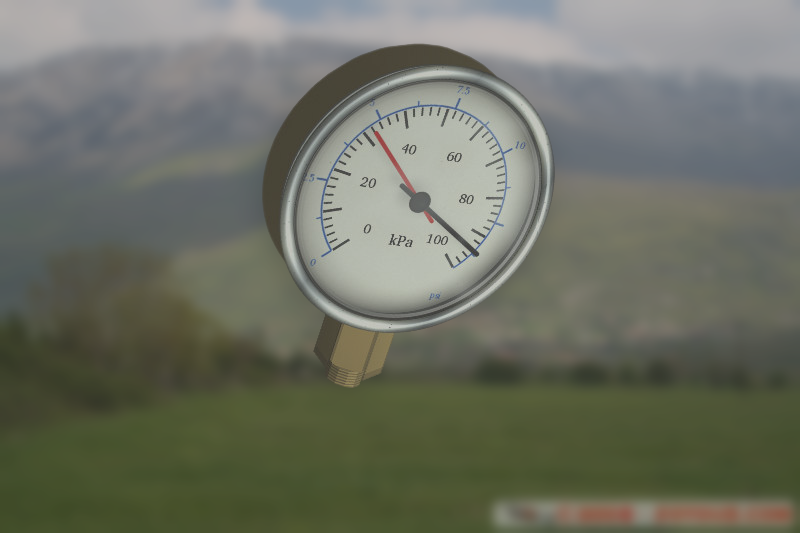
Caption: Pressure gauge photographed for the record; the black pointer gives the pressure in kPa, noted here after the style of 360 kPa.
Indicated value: 94 kPa
